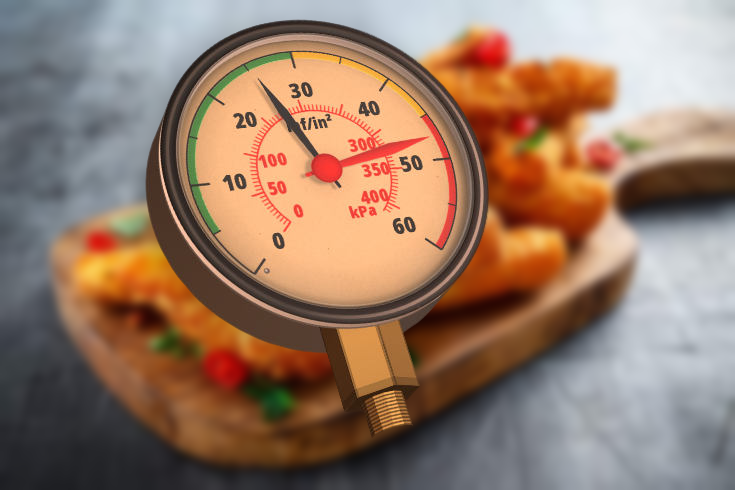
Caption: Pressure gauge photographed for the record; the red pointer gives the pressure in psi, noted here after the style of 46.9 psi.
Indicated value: 47.5 psi
